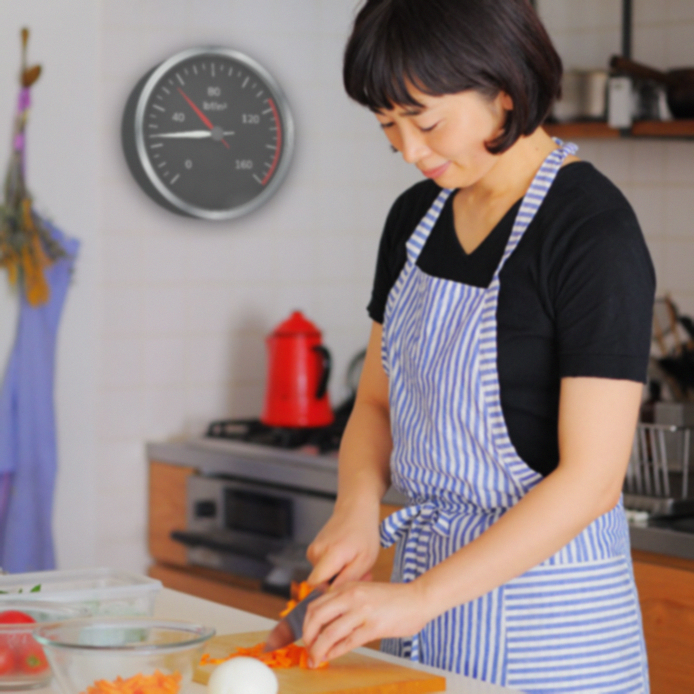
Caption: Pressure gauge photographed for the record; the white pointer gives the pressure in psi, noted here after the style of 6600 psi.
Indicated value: 25 psi
